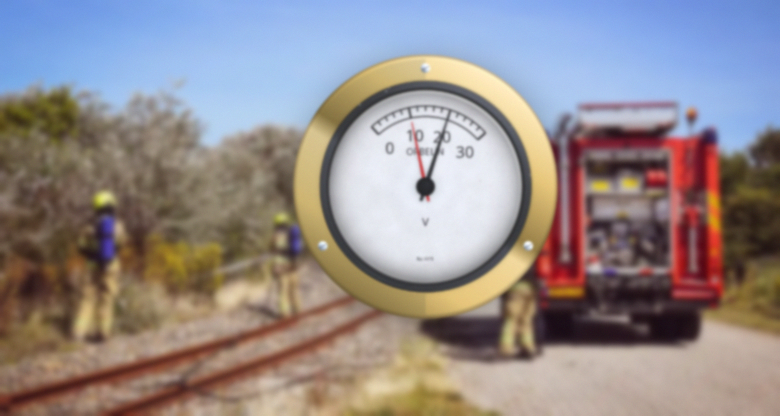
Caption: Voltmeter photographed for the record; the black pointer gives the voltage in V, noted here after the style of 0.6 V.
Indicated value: 20 V
